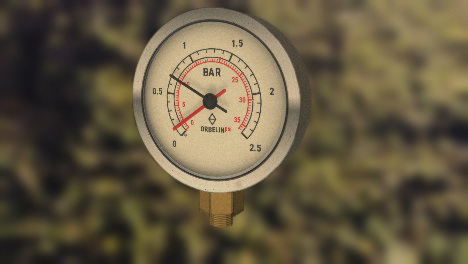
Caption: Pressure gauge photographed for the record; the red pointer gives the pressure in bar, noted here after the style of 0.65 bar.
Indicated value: 0.1 bar
